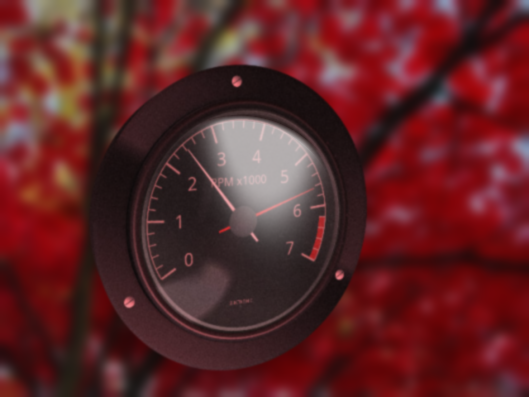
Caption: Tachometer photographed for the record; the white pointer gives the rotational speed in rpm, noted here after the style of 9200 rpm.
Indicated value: 2400 rpm
